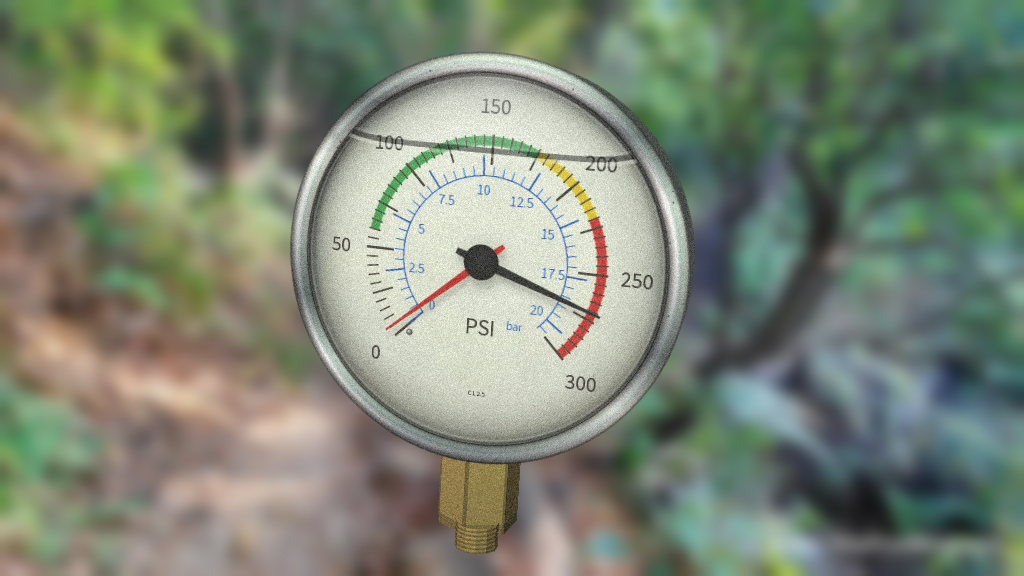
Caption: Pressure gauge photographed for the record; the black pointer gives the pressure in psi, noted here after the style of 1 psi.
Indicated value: 270 psi
